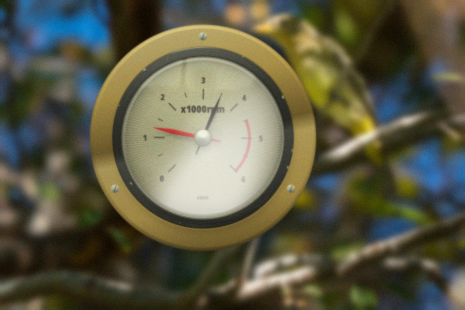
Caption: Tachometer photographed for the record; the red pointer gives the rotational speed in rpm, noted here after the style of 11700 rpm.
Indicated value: 1250 rpm
